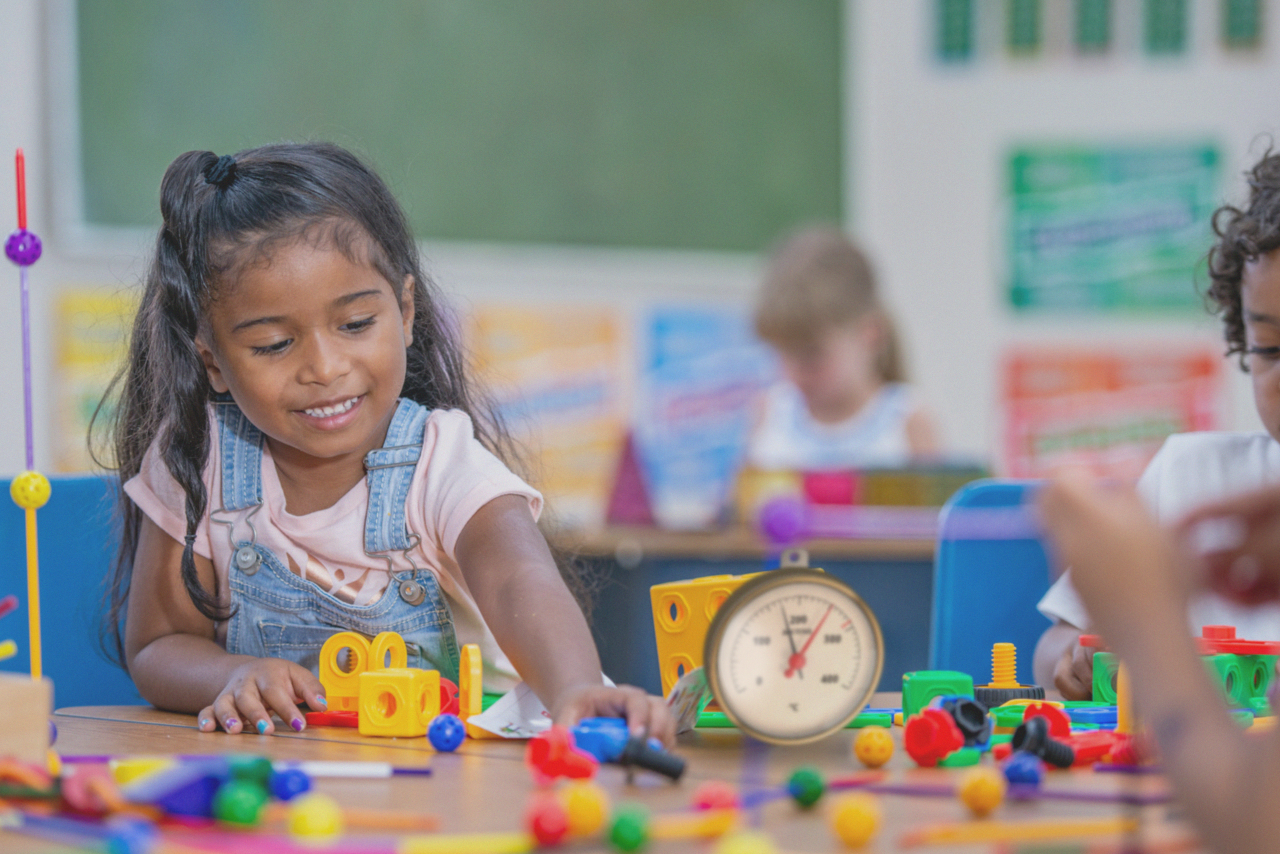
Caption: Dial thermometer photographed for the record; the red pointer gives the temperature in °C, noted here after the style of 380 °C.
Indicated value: 250 °C
